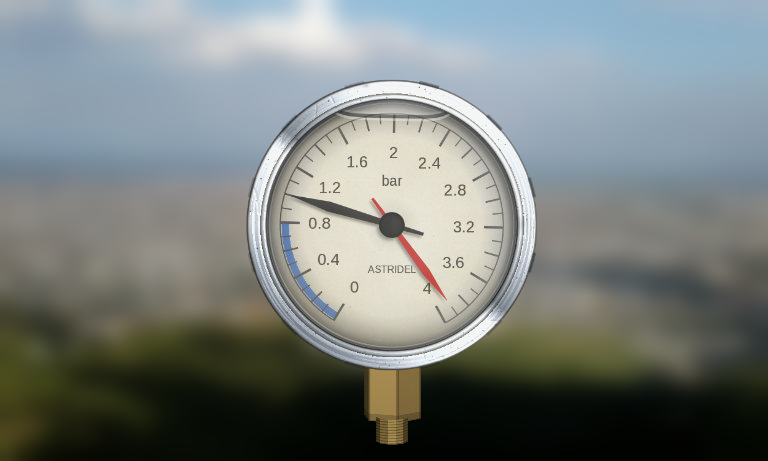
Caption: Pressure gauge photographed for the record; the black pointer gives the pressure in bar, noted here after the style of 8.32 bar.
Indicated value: 1 bar
